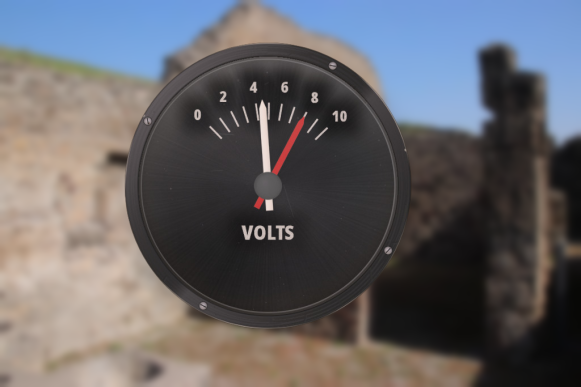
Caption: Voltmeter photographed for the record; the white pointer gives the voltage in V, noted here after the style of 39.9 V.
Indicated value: 4.5 V
